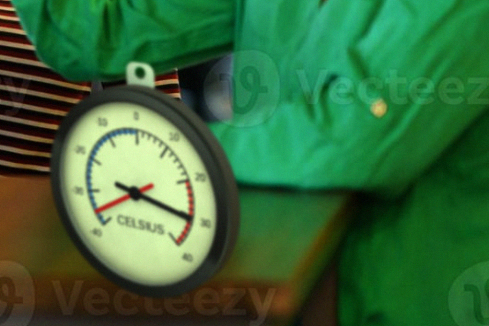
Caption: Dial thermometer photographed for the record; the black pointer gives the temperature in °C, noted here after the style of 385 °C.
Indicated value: 30 °C
